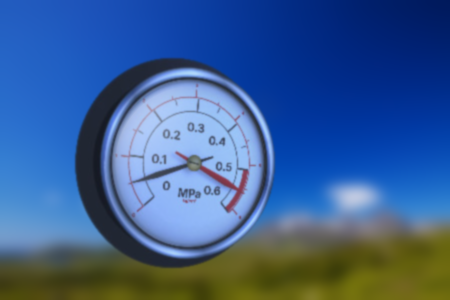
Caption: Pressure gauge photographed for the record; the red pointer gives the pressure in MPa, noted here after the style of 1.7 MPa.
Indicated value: 0.55 MPa
